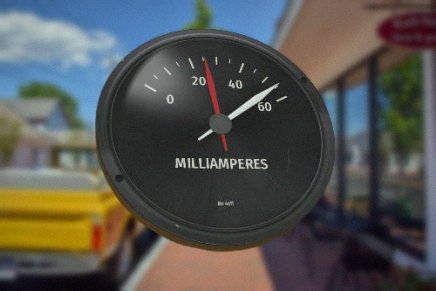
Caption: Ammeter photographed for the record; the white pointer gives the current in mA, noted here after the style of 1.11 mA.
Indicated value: 55 mA
